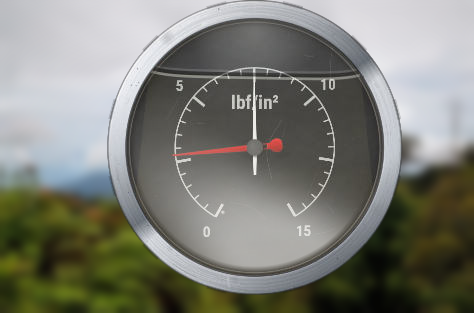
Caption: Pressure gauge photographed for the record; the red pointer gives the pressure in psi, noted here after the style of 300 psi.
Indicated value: 2.75 psi
